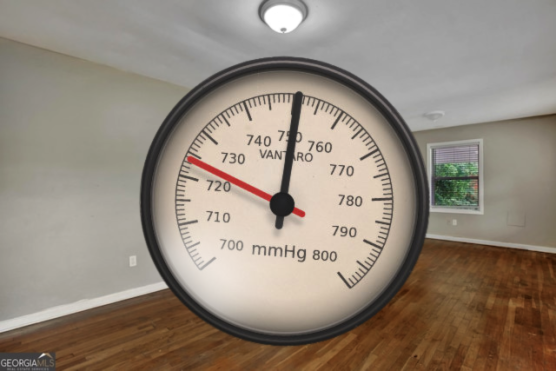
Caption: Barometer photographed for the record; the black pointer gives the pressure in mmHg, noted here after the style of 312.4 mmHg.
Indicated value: 751 mmHg
